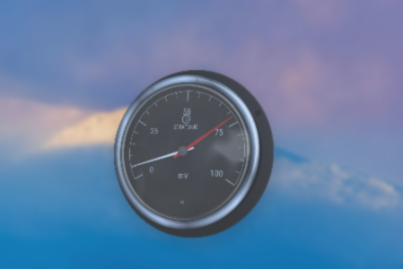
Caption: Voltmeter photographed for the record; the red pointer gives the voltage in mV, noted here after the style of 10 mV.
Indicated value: 72.5 mV
